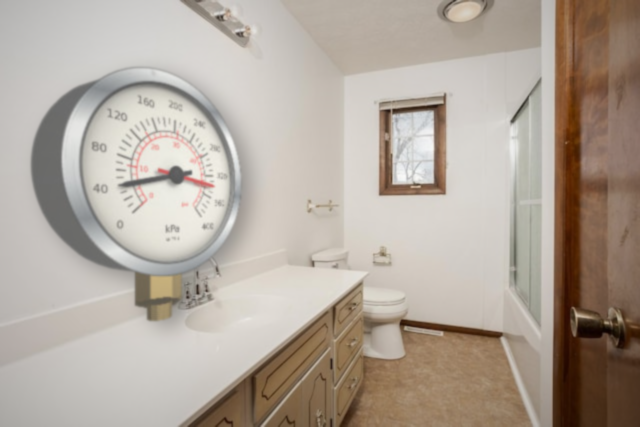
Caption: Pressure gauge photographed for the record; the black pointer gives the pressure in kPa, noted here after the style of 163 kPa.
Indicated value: 40 kPa
